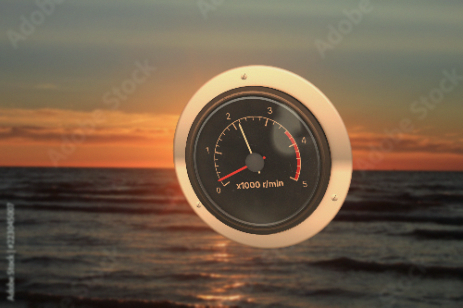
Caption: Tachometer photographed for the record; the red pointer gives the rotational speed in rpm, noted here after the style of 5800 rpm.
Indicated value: 200 rpm
